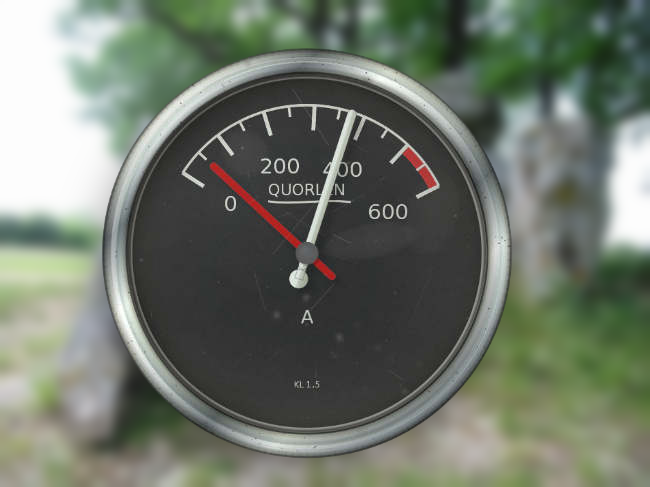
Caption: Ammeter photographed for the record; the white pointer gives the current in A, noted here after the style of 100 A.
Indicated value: 375 A
